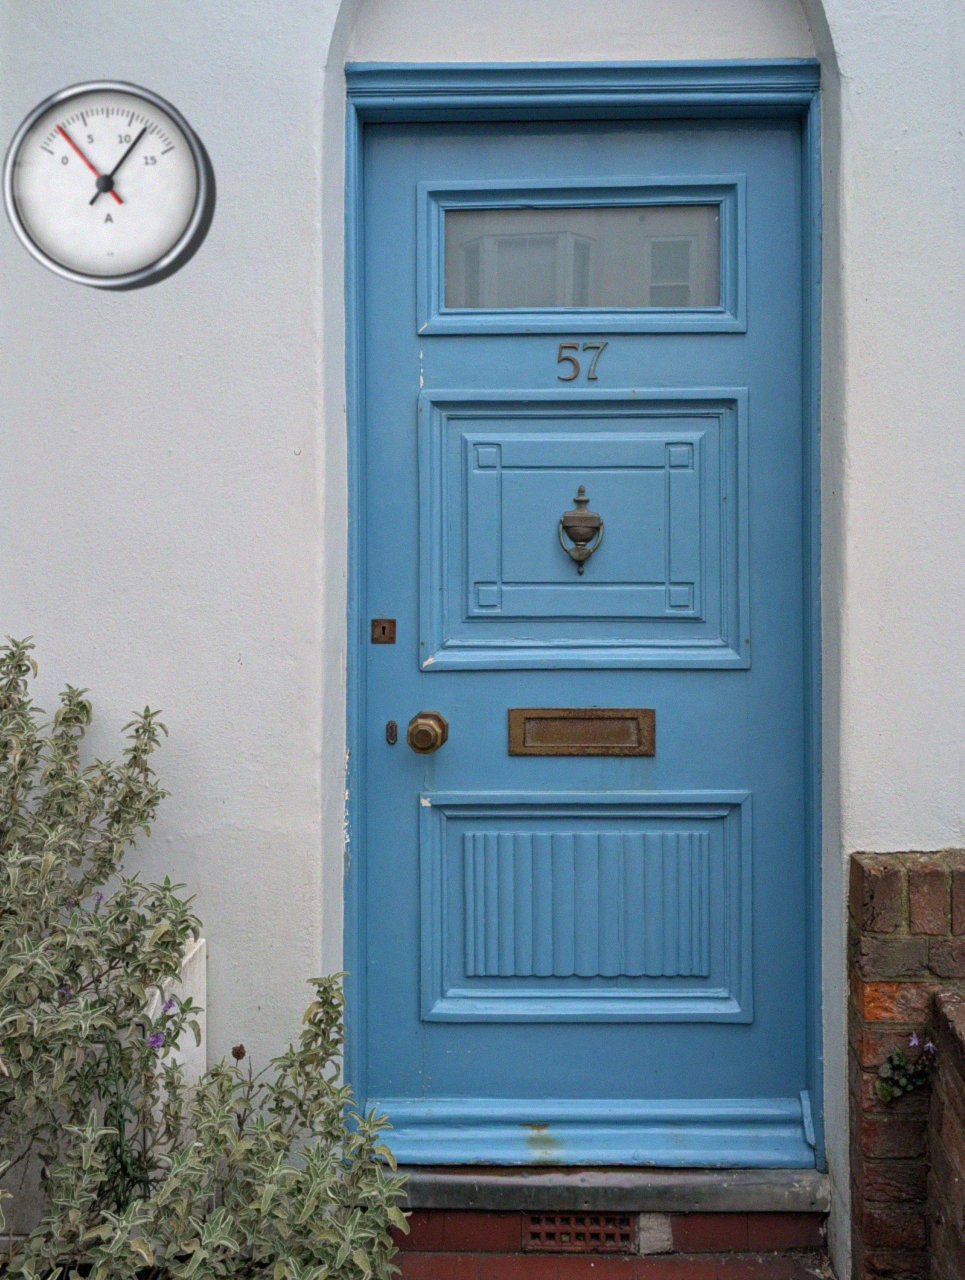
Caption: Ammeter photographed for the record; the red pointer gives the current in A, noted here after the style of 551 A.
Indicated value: 2.5 A
